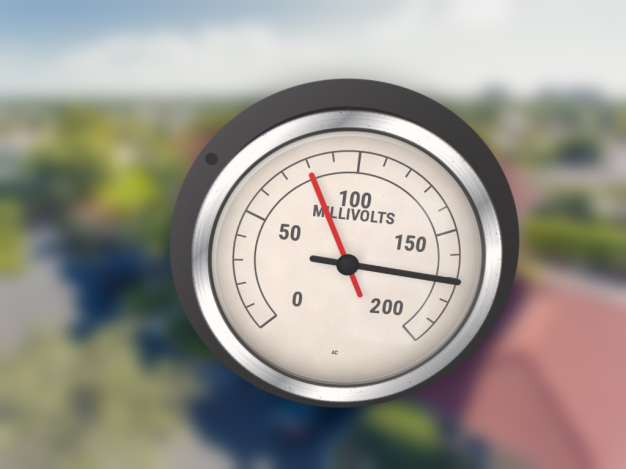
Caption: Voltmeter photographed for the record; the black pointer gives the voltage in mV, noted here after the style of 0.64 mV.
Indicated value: 170 mV
